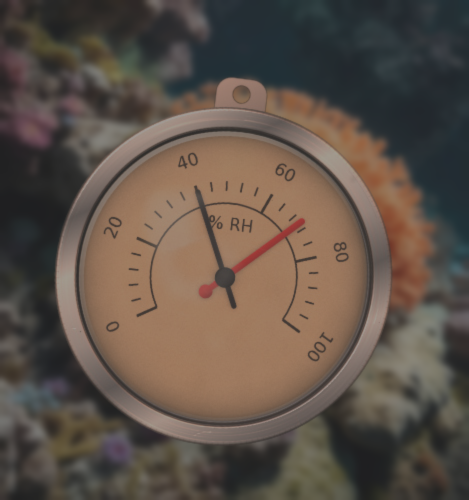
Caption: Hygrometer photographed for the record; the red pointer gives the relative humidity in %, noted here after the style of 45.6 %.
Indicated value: 70 %
